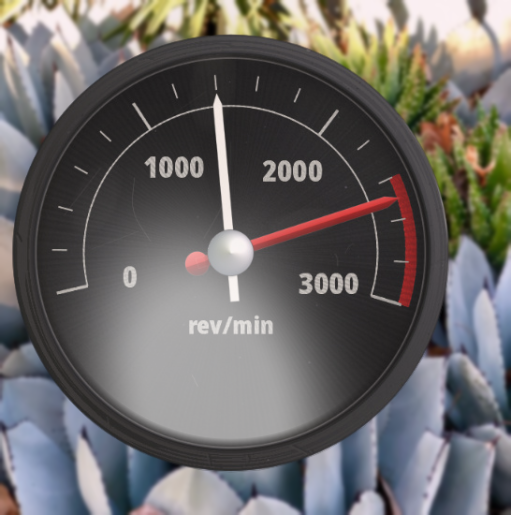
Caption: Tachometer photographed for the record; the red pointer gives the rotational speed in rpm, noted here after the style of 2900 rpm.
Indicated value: 2500 rpm
